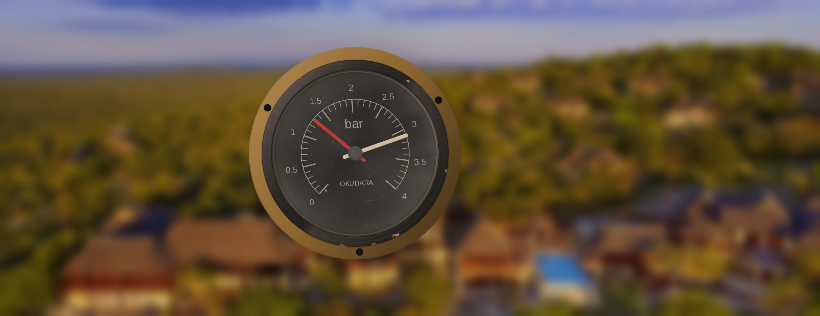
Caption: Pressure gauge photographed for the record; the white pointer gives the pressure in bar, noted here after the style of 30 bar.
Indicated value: 3.1 bar
